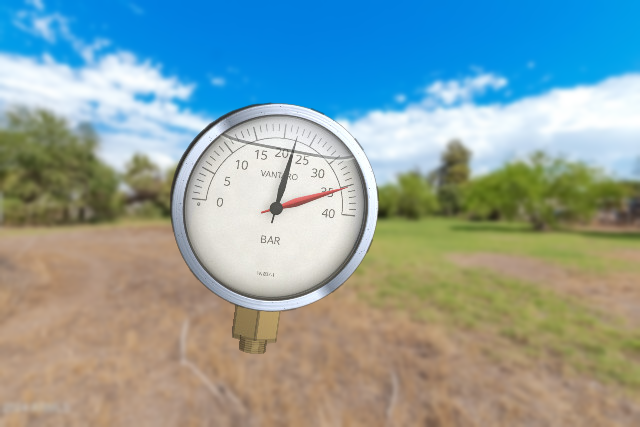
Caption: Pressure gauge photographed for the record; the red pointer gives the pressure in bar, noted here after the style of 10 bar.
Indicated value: 35 bar
